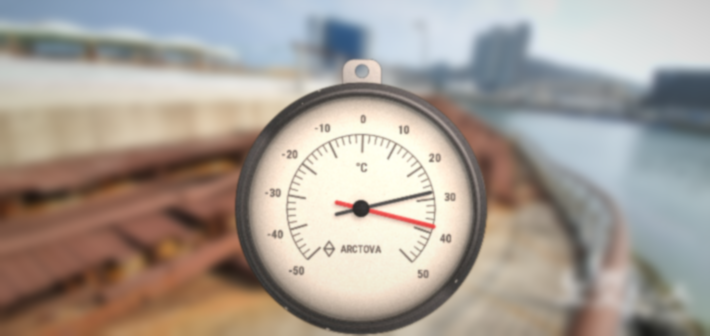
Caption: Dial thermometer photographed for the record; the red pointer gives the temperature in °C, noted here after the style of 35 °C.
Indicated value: 38 °C
